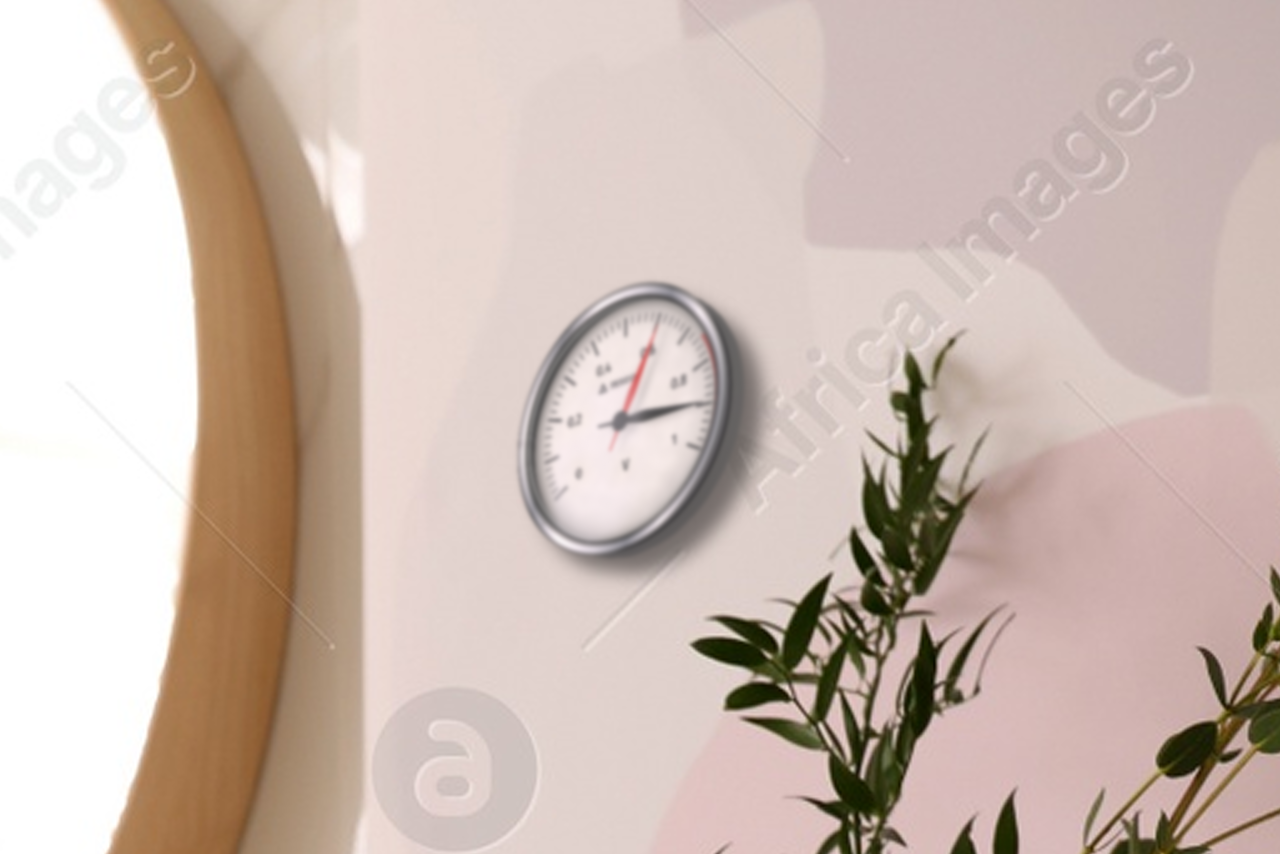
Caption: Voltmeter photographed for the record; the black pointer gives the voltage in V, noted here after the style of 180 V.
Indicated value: 0.9 V
